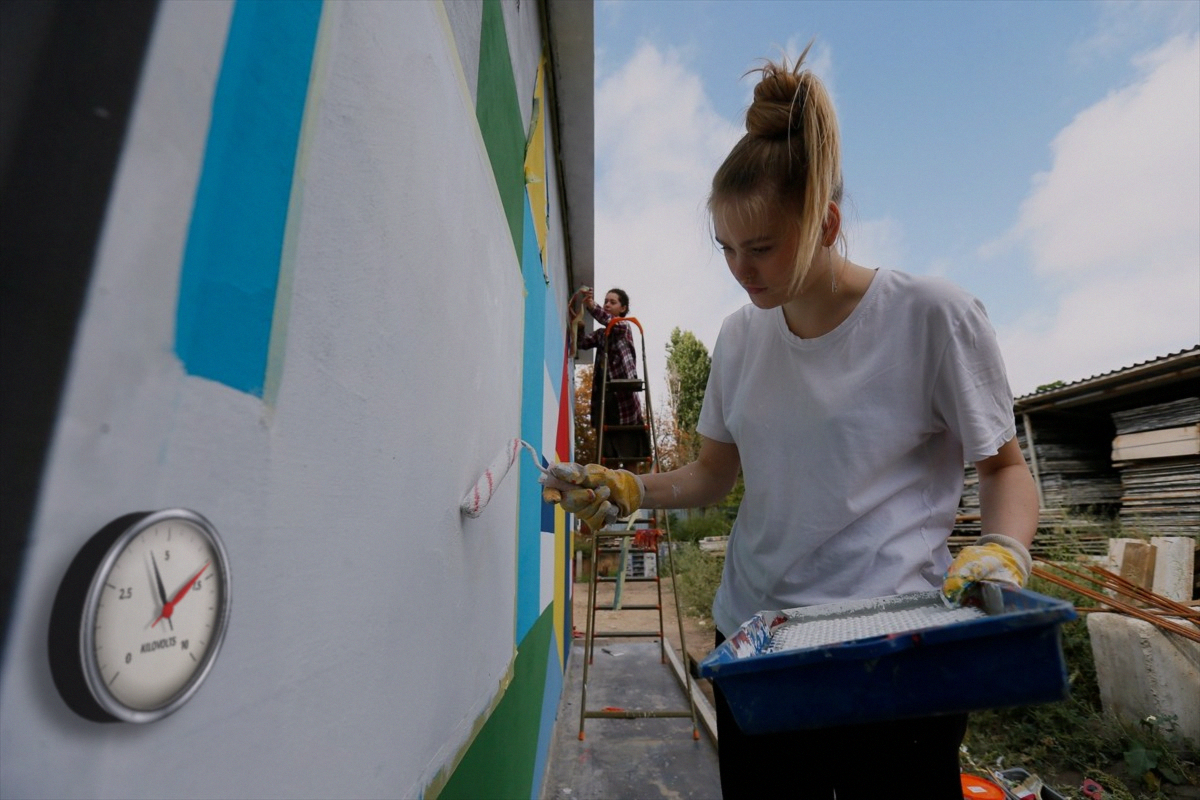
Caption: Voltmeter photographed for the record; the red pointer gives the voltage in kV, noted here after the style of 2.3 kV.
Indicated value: 7 kV
